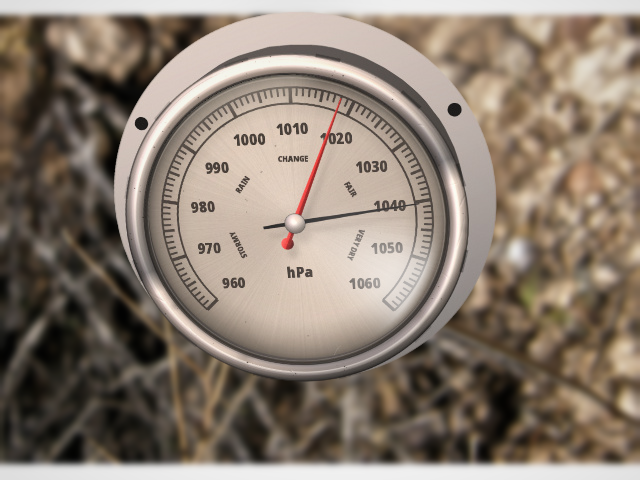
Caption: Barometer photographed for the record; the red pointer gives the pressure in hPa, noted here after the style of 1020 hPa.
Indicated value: 1018 hPa
